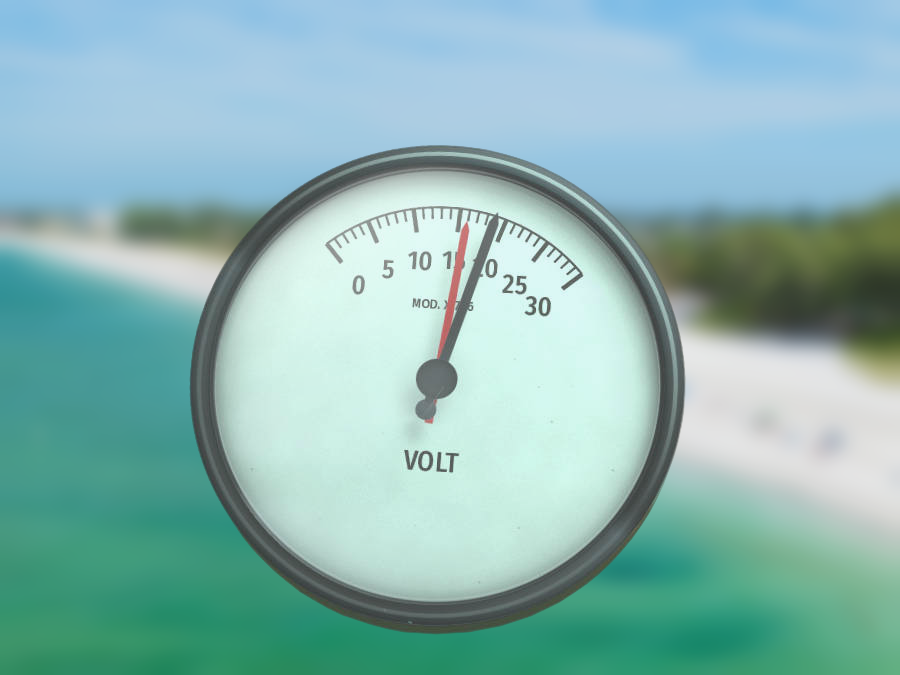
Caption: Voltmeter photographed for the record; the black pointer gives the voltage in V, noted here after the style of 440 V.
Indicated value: 19 V
